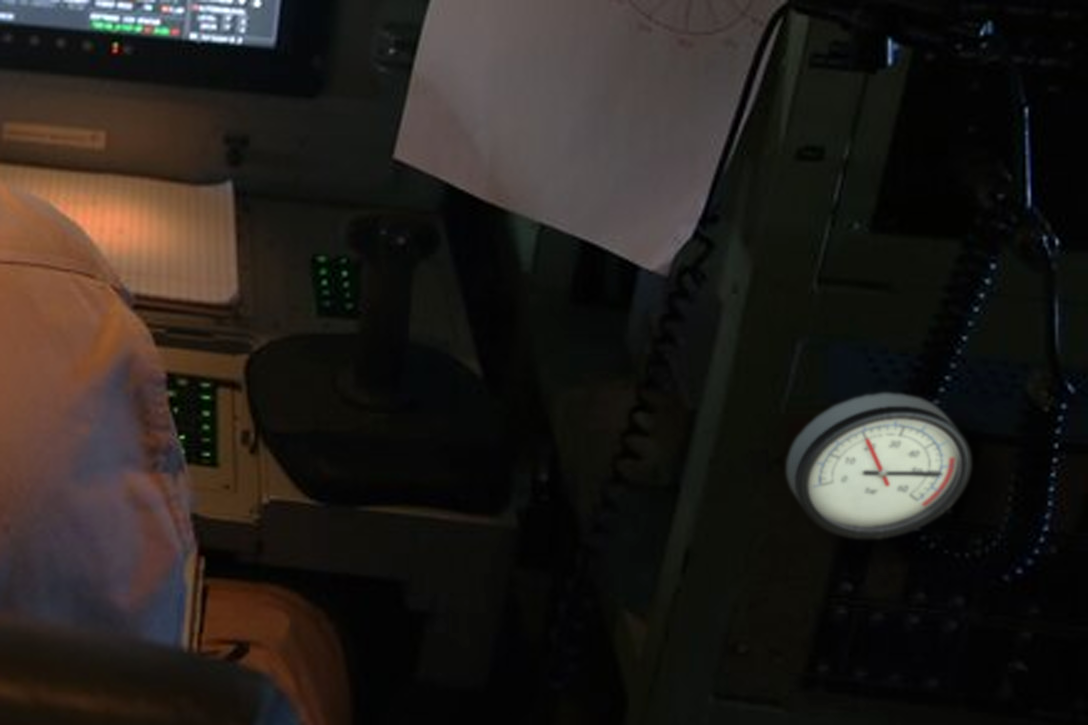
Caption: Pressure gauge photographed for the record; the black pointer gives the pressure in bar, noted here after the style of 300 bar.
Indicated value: 50 bar
